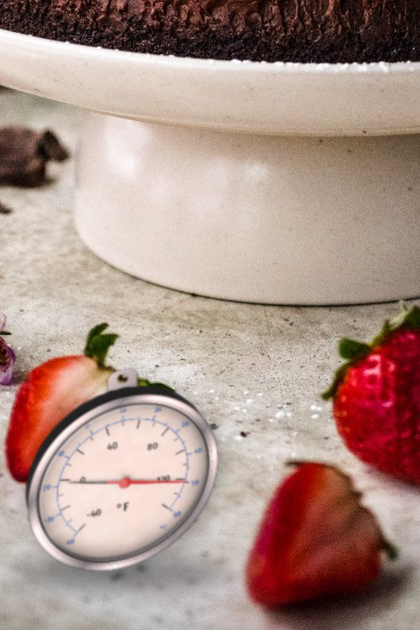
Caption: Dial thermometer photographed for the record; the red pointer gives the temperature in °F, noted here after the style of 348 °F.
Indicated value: 120 °F
